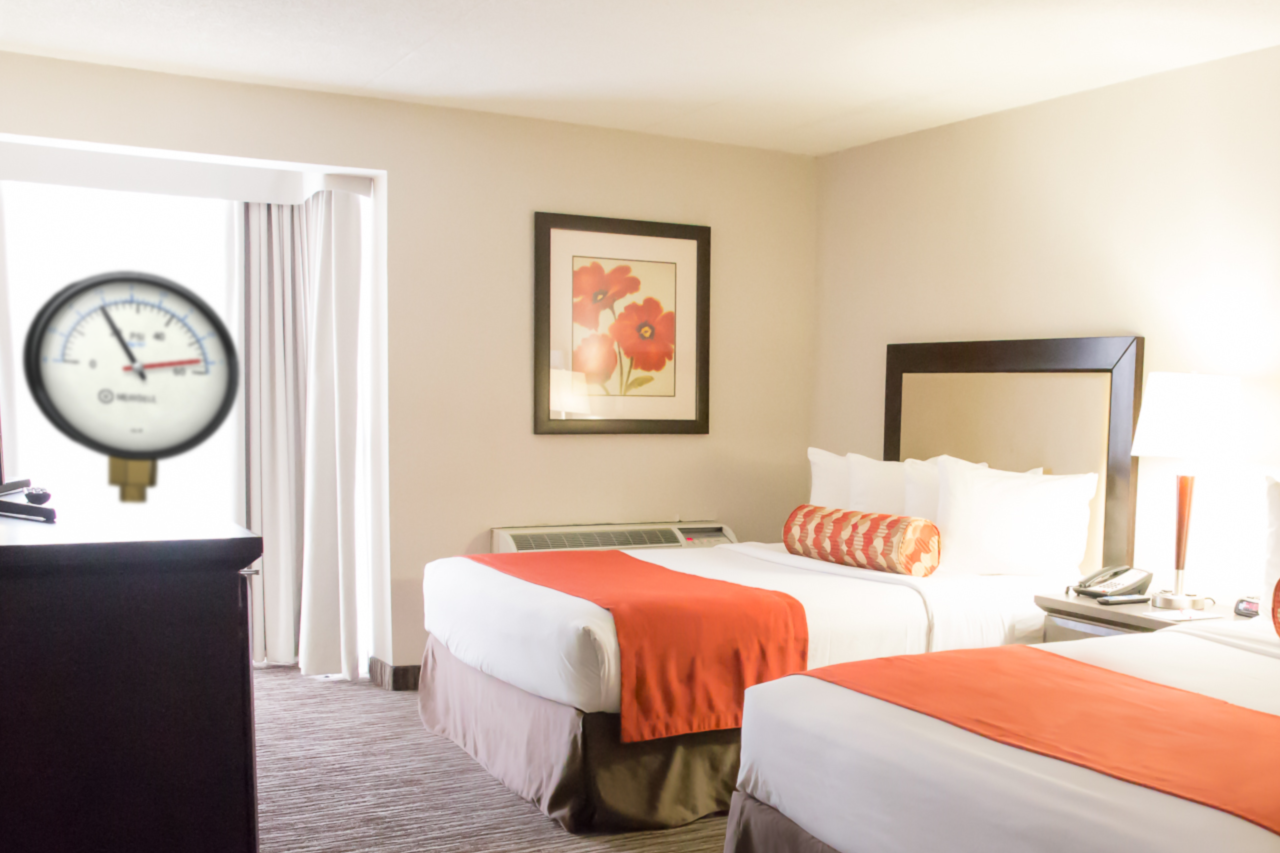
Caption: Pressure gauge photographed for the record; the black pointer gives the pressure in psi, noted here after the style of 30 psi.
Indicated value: 20 psi
